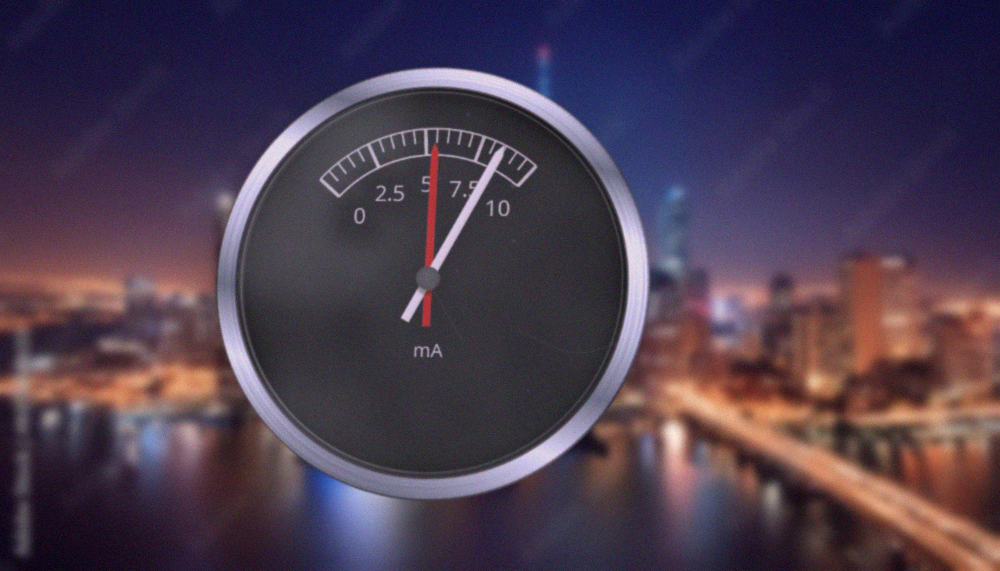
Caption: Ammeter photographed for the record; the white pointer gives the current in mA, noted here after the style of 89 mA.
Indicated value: 8.5 mA
